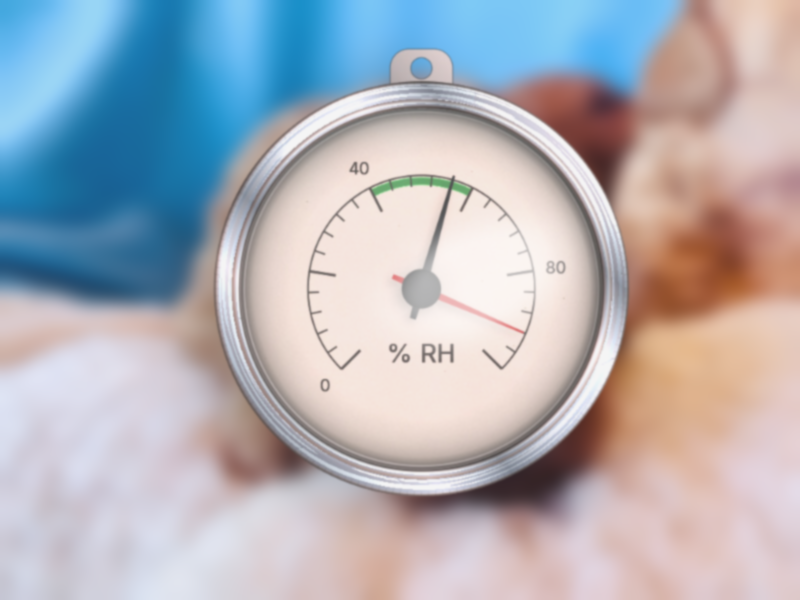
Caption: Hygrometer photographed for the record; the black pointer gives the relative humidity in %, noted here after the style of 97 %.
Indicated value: 56 %
